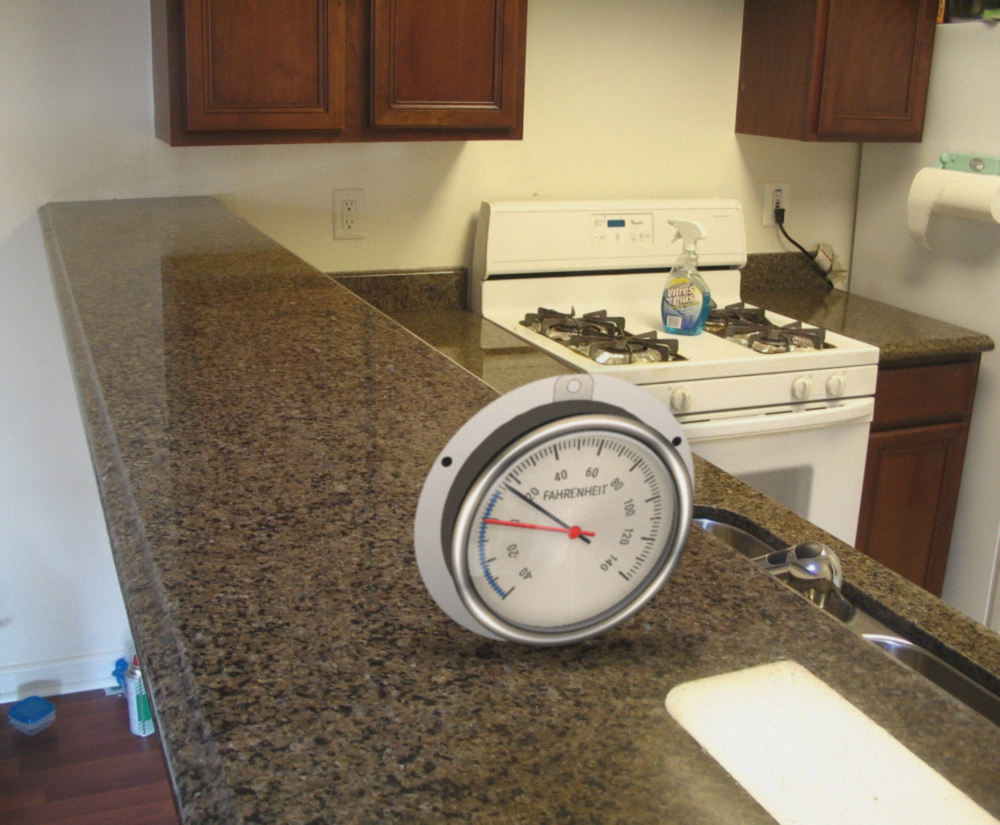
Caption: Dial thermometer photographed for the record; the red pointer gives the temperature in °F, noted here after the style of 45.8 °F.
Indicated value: 0 °F
